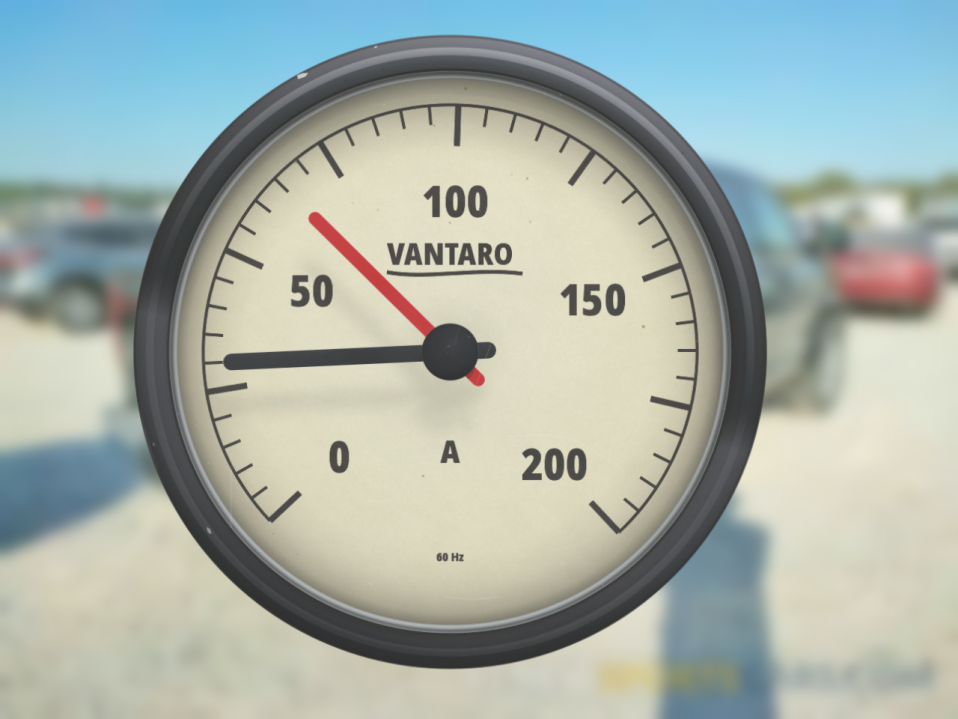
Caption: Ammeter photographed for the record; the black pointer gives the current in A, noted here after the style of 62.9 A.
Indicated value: 30 A
